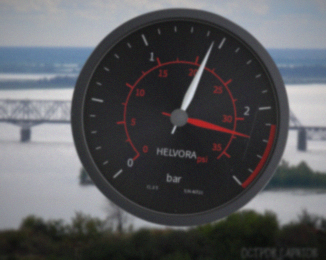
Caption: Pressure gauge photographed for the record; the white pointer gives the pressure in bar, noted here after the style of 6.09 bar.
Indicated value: 1.45 bar
